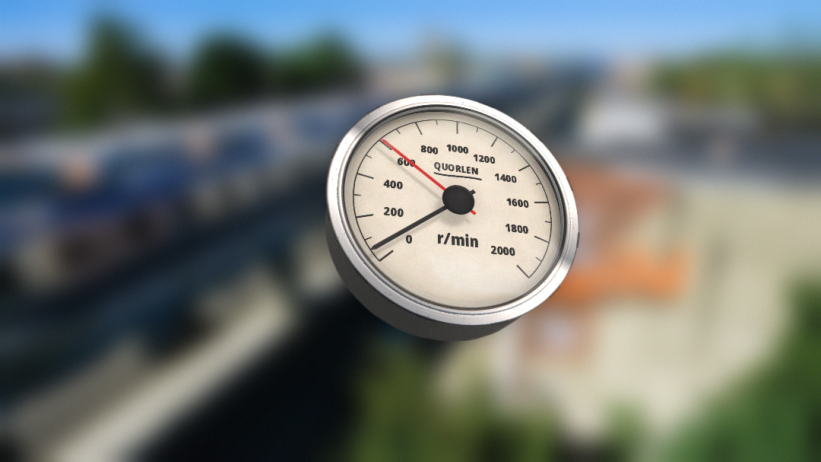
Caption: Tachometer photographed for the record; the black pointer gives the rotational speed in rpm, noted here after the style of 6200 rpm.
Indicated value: 50 rpm
